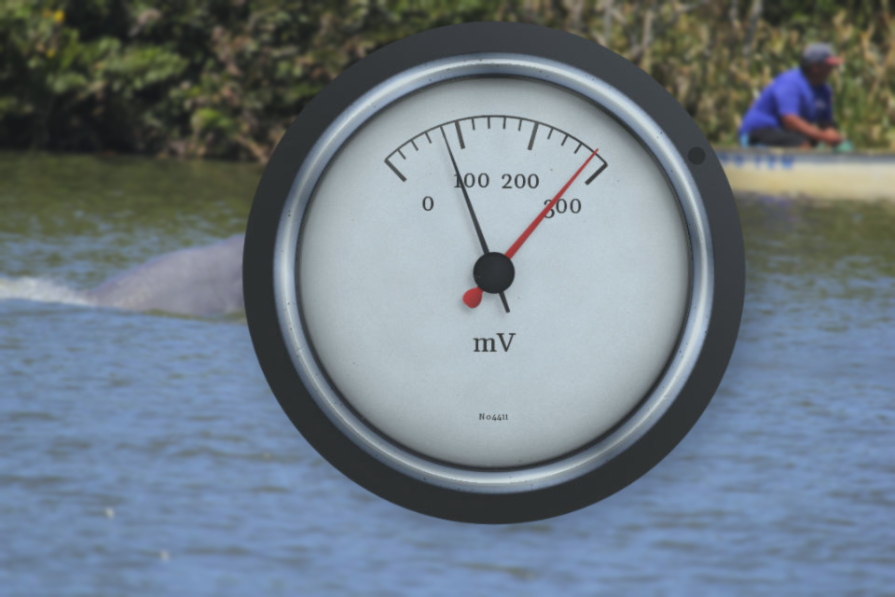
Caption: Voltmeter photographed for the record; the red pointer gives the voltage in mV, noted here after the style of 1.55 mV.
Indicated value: 280 mV
